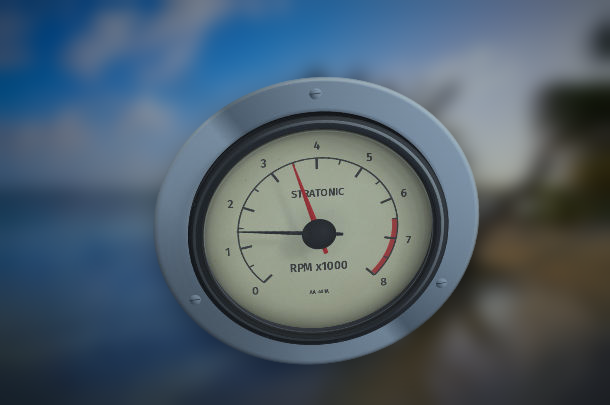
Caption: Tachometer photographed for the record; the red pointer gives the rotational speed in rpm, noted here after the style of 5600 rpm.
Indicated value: 3500 rpm
